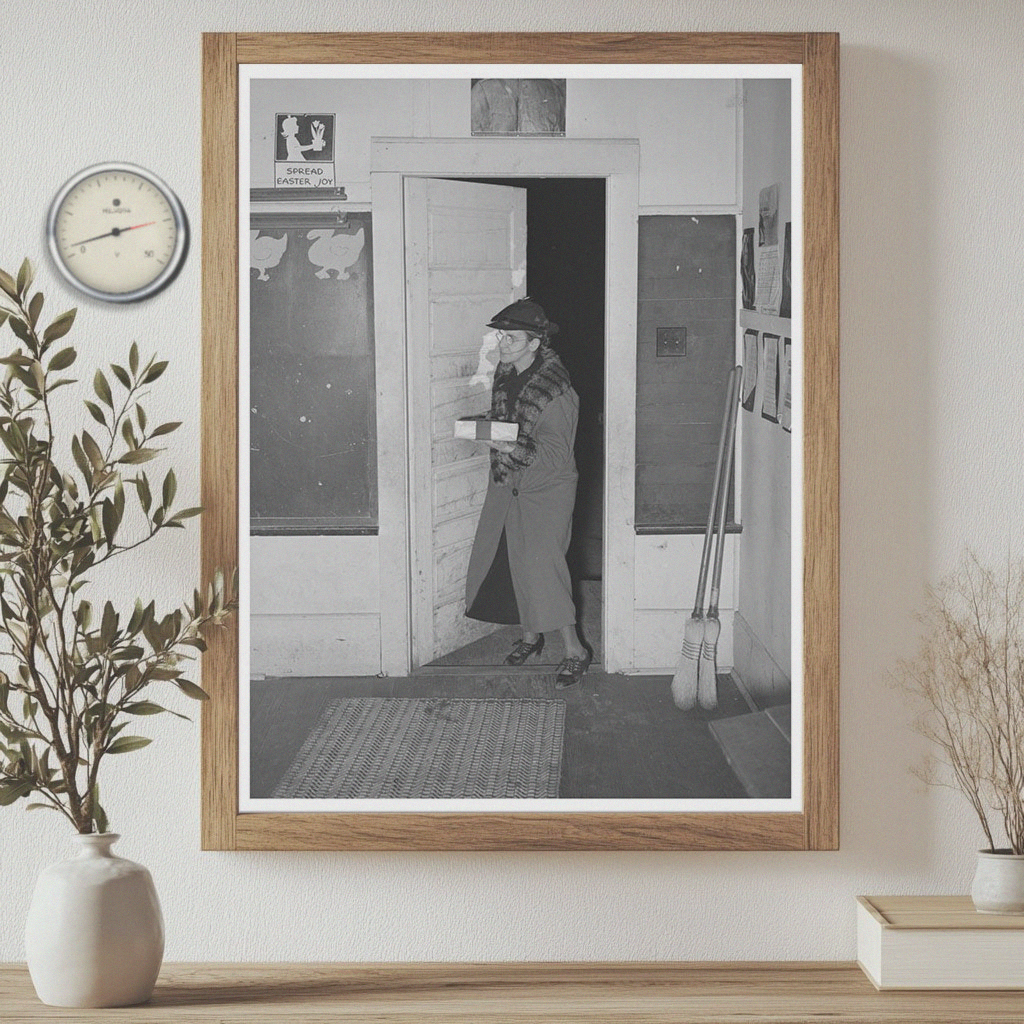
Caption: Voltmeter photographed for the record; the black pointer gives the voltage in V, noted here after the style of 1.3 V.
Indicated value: 2 V
